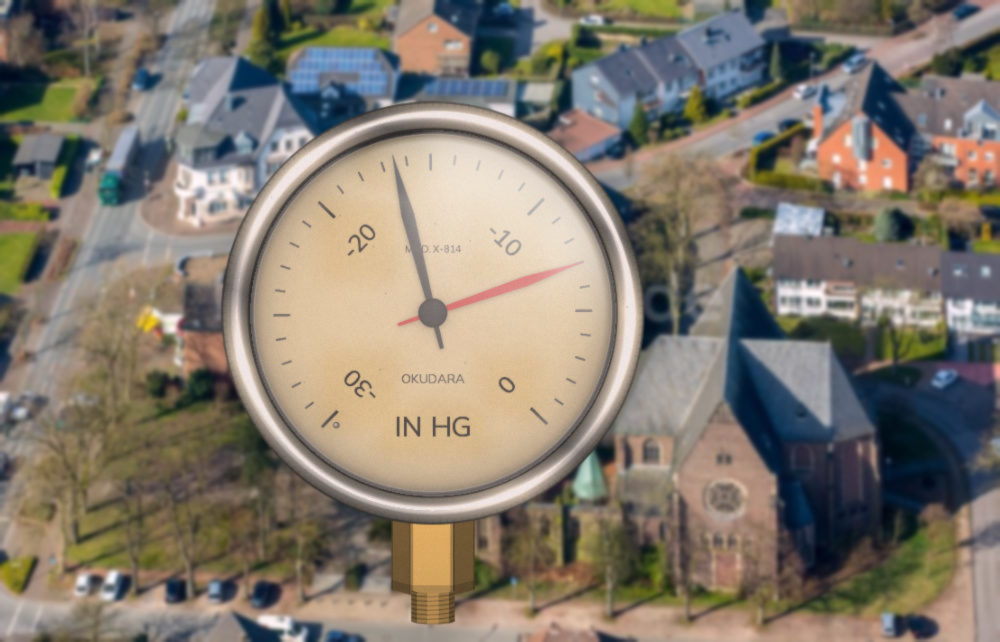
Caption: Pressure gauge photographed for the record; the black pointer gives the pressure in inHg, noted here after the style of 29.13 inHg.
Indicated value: -16.5 inHg
